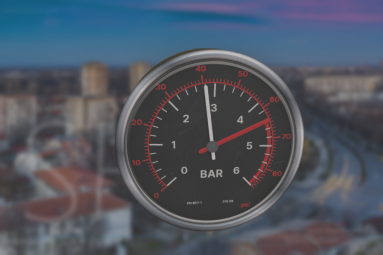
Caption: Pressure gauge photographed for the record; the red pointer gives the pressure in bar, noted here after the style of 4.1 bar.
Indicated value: 4.4 bar
